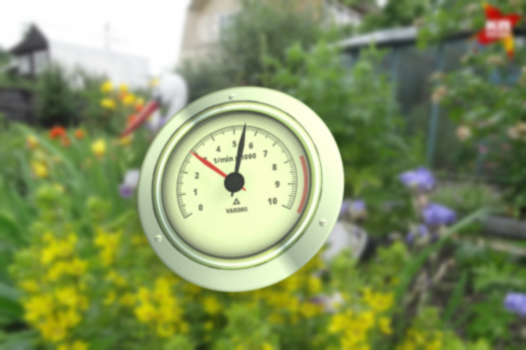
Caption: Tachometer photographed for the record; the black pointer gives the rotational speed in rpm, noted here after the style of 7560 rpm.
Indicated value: 5500 rpm
